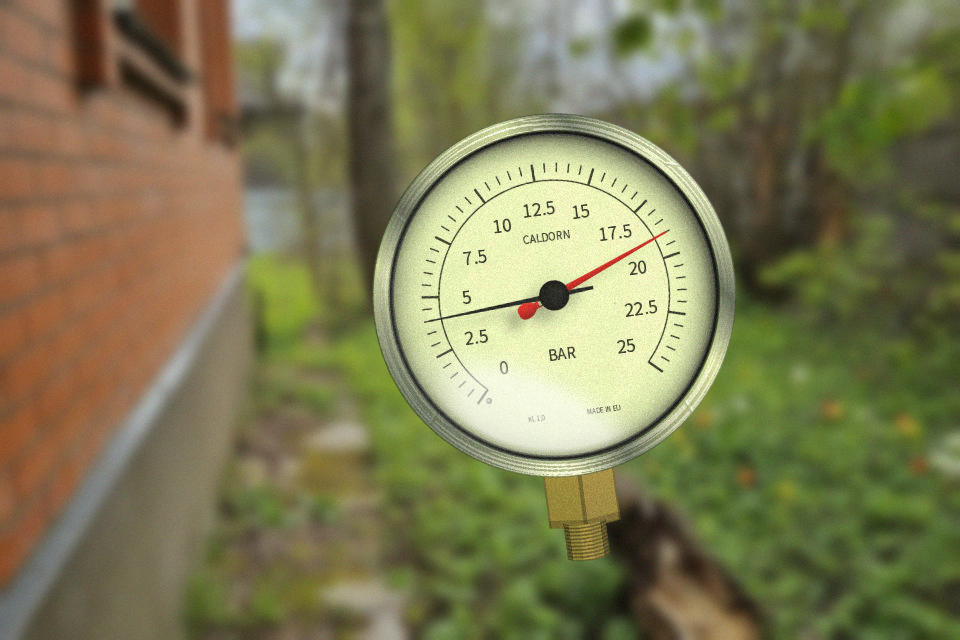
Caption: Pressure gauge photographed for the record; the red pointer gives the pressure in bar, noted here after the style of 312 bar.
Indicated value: 19 bar
